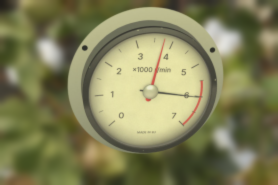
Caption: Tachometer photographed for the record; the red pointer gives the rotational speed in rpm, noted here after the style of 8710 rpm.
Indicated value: 3750 rpm
